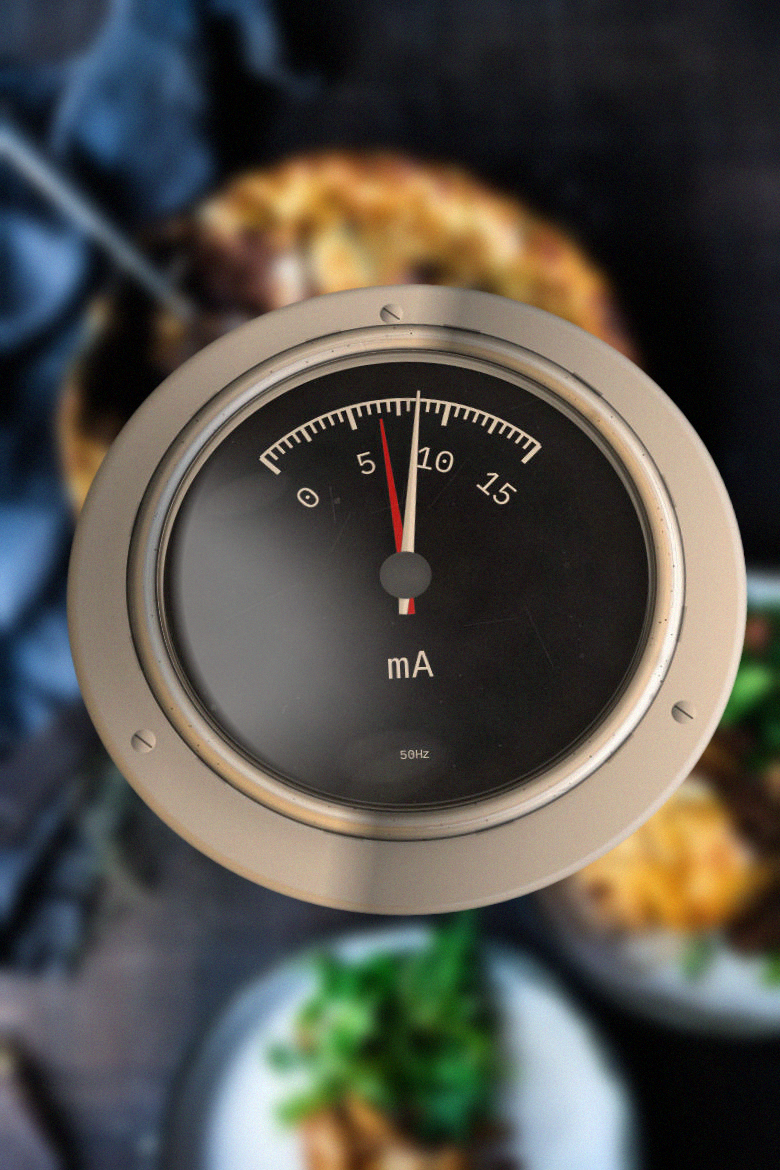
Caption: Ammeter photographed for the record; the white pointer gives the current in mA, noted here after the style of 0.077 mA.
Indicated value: 8.5 mA
